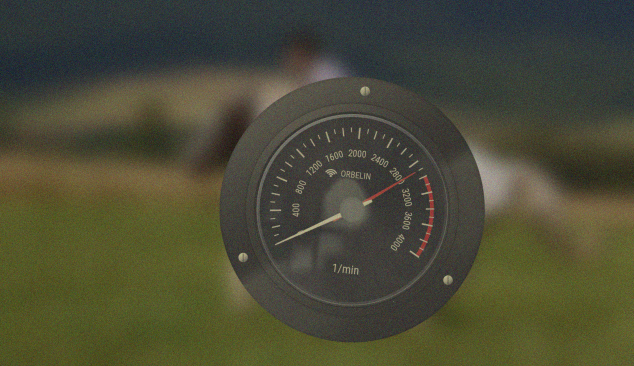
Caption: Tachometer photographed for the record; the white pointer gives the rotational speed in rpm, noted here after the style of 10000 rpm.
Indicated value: 0 rpm
